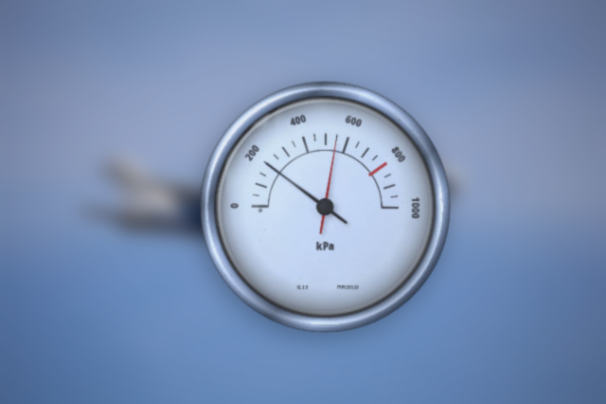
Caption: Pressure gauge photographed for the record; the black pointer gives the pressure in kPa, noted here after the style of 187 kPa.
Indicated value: 200 kPa
